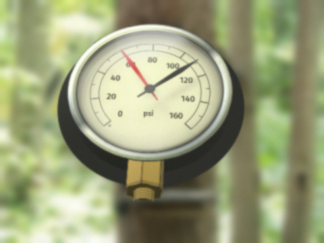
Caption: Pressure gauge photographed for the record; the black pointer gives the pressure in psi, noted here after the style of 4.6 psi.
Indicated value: 110 psi
